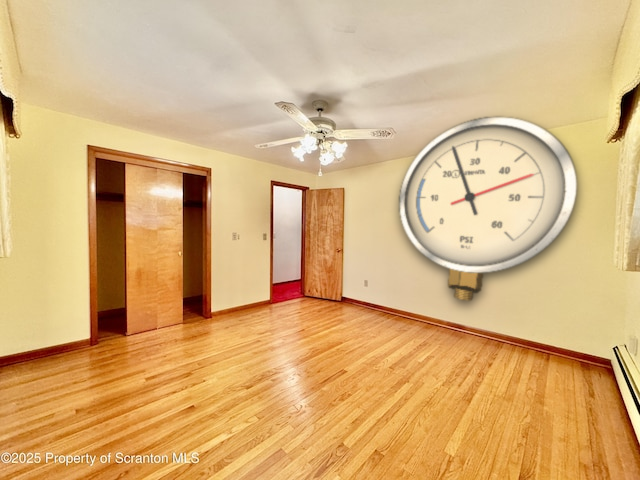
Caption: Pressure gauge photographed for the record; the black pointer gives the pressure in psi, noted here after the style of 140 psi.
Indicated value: 25 psi
